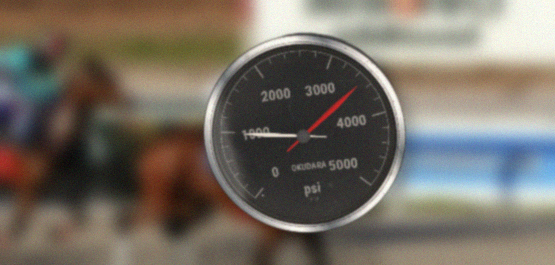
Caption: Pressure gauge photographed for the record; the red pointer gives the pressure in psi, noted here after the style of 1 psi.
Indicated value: 3500 psi
